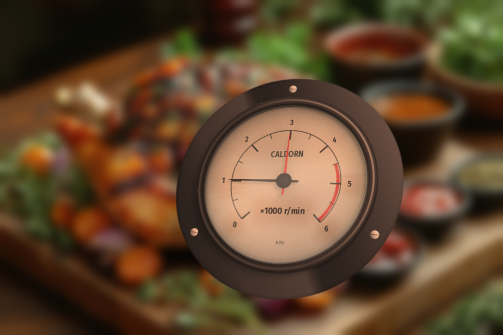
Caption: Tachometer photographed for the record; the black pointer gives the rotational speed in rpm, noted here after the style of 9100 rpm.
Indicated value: 1000 rpm
